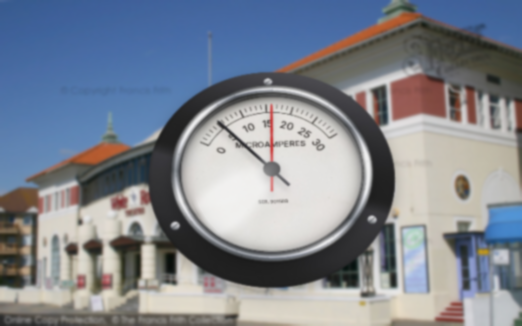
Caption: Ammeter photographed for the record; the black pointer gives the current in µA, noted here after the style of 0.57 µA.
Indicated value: 5 µA
